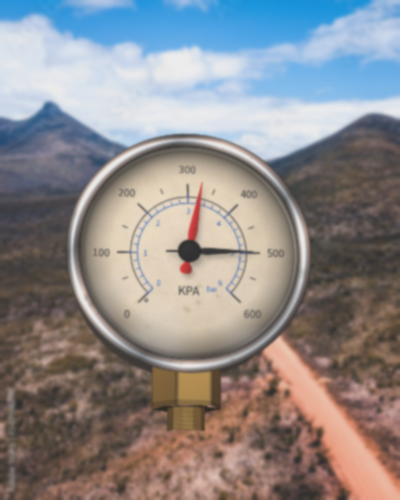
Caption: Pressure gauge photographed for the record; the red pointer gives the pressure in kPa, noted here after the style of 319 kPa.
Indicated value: 325 kPa
